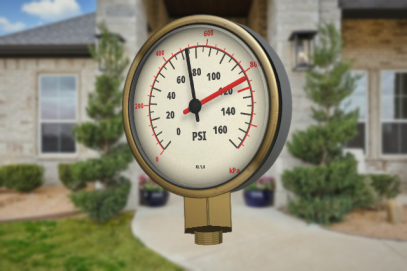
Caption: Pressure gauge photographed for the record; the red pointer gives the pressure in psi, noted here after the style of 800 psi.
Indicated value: 120 psi
